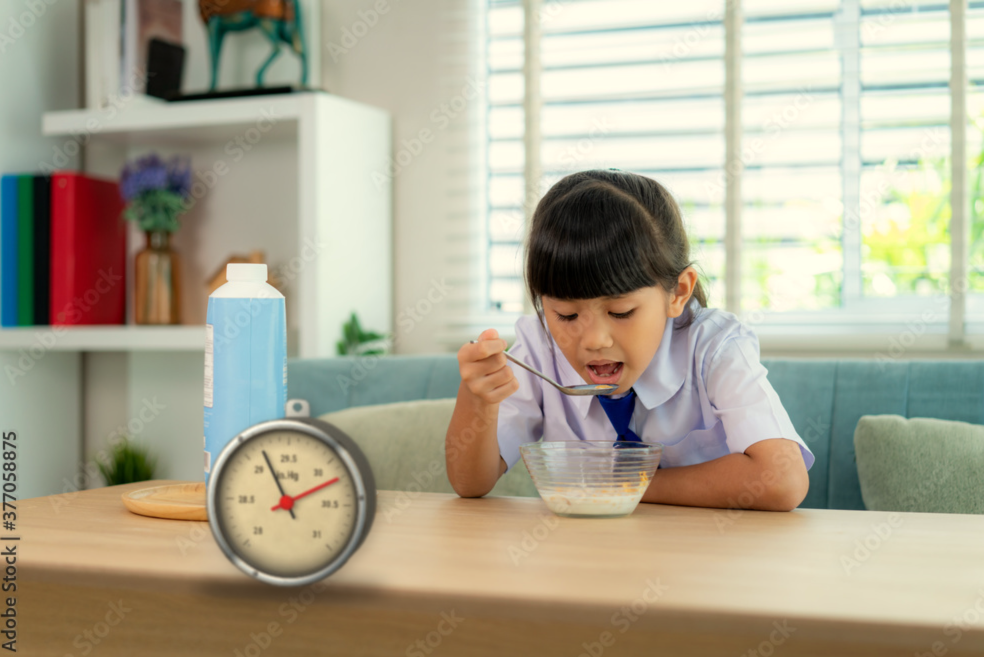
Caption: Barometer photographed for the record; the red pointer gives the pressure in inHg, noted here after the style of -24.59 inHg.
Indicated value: 30.2 inHg
